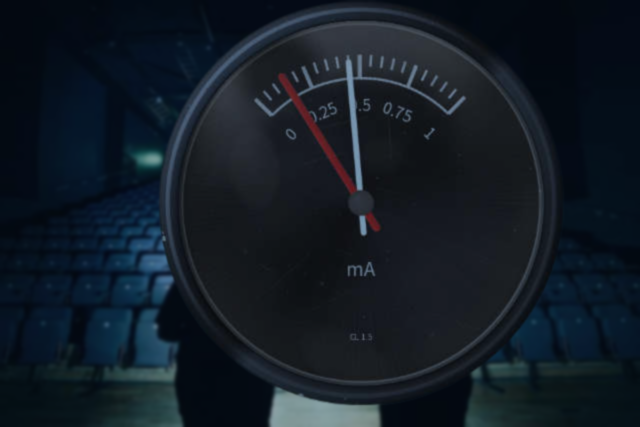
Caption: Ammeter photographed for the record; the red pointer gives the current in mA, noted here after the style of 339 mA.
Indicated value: 0.15 mA
